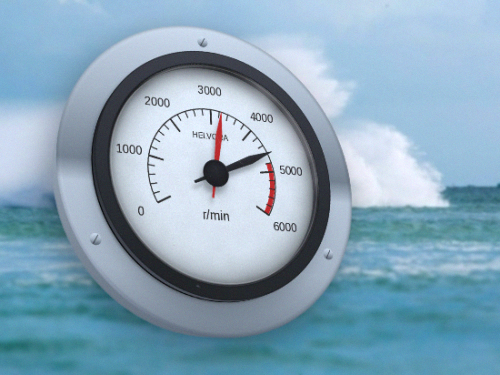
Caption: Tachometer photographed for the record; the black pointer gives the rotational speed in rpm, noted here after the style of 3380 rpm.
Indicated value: 4600 rpm
